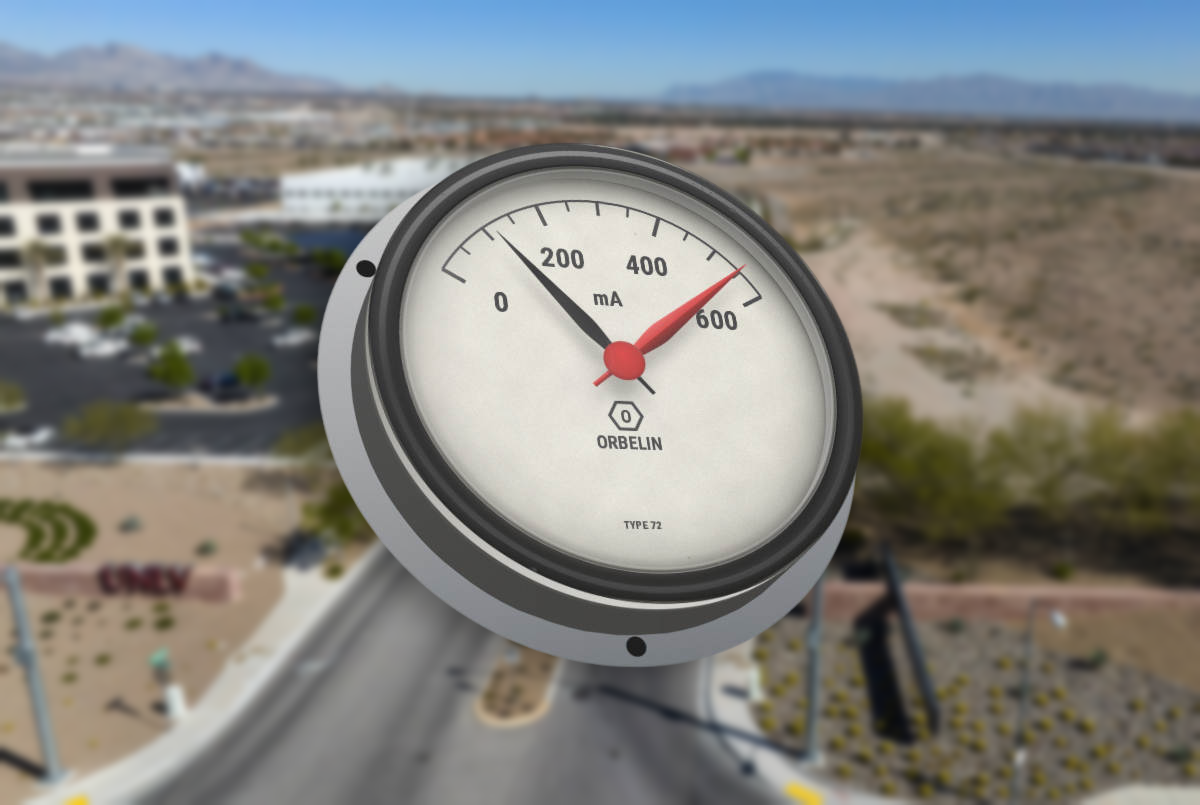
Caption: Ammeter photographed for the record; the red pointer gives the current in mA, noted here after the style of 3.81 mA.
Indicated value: 550 mA
